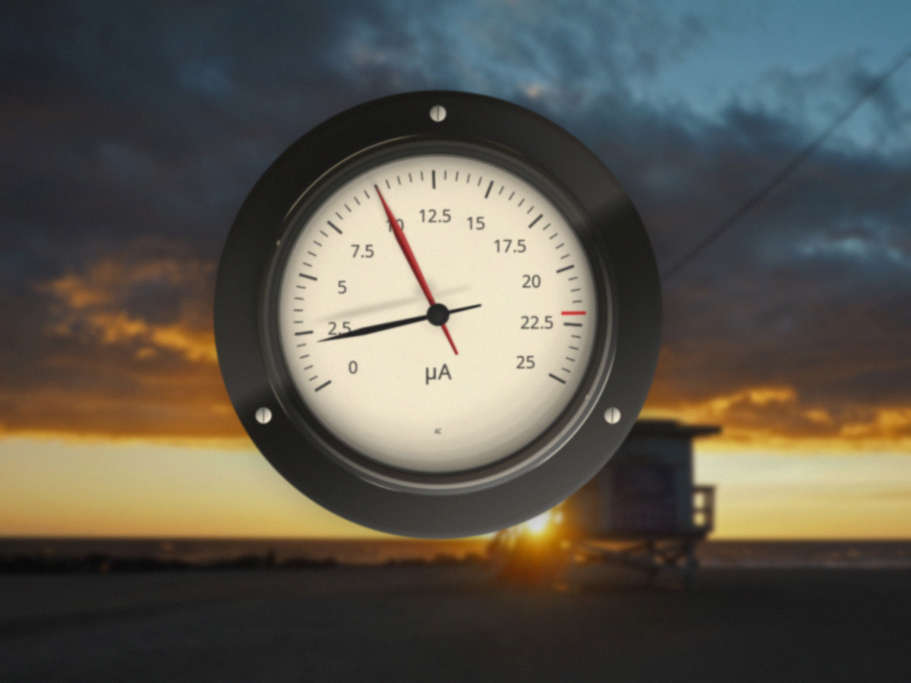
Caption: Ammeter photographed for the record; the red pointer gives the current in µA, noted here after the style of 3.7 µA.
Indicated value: 10 µA
